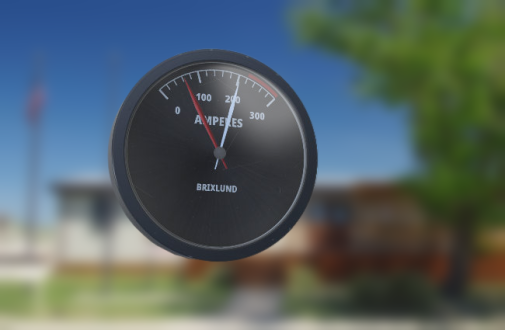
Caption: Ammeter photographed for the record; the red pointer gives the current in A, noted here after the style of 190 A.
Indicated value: 60 A
